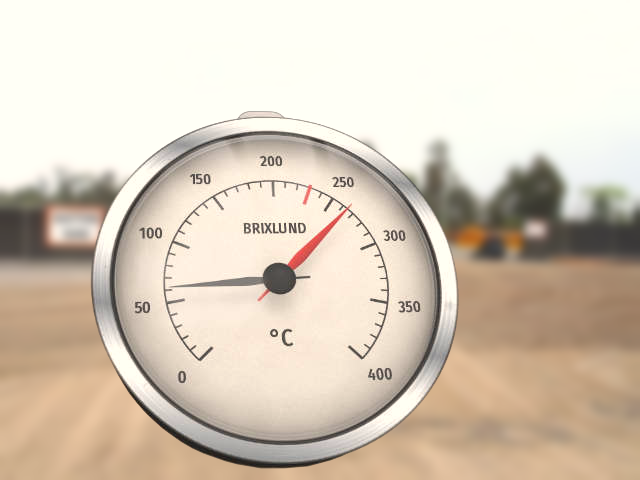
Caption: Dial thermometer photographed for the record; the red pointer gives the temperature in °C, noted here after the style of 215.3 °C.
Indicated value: 265 °C
